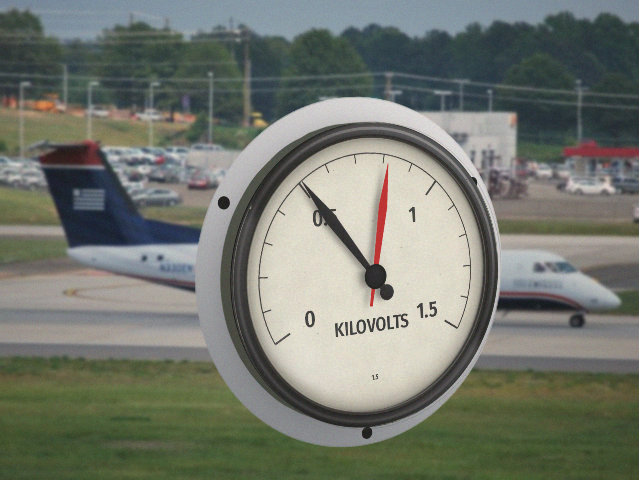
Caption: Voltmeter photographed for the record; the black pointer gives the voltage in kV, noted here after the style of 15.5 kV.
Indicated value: 0.5 kV
